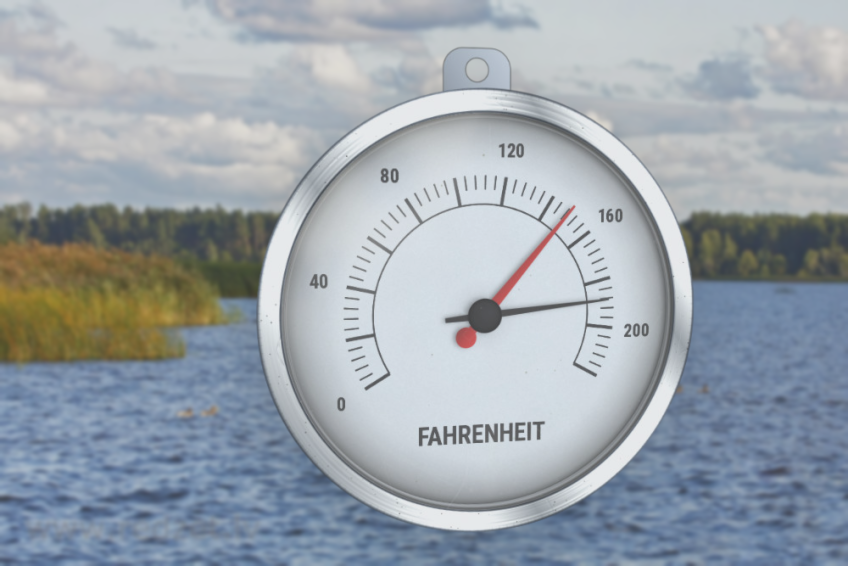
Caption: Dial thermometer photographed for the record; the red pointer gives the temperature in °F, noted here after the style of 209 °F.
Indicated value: 148 °F
